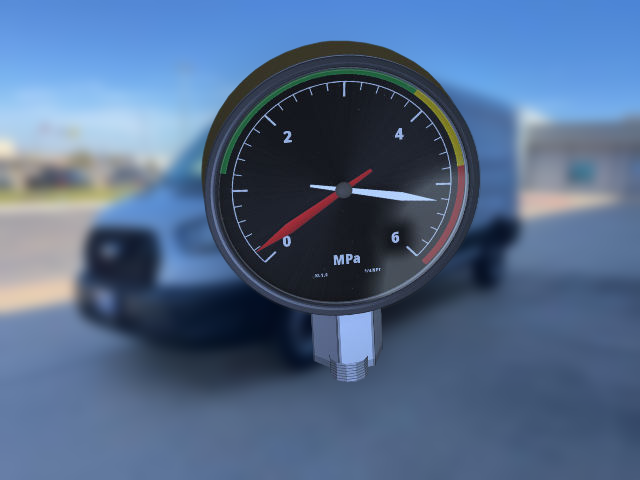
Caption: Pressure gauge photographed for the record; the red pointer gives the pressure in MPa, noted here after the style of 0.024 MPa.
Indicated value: 0.2 MPa
